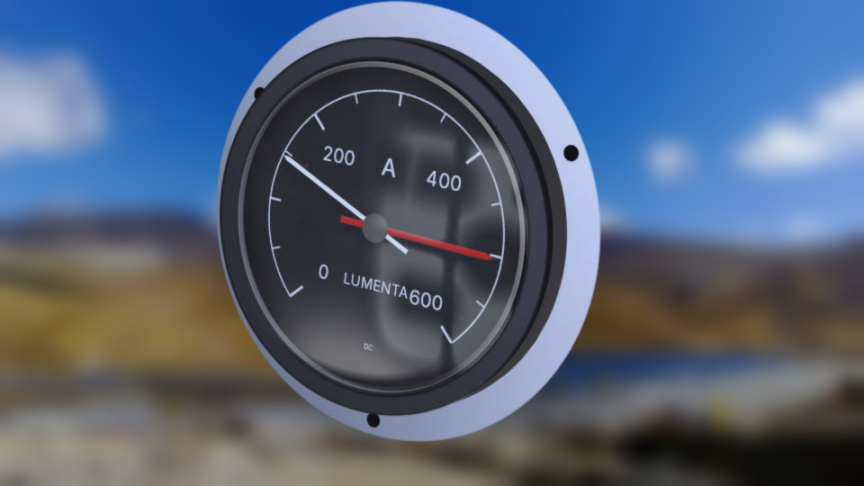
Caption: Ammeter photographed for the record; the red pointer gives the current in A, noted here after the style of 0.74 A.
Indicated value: 500 A
